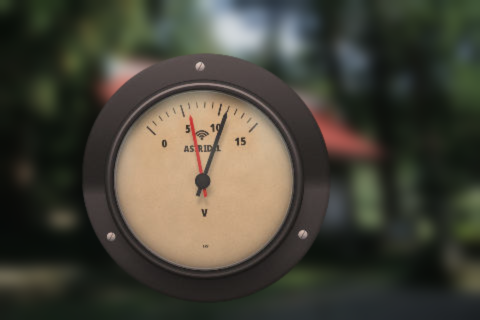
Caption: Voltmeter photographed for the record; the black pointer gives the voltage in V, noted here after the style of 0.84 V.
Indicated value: 11 V
